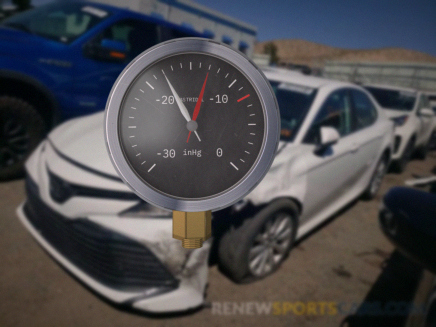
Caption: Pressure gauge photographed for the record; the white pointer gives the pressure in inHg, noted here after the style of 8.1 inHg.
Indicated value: -18 inHg
